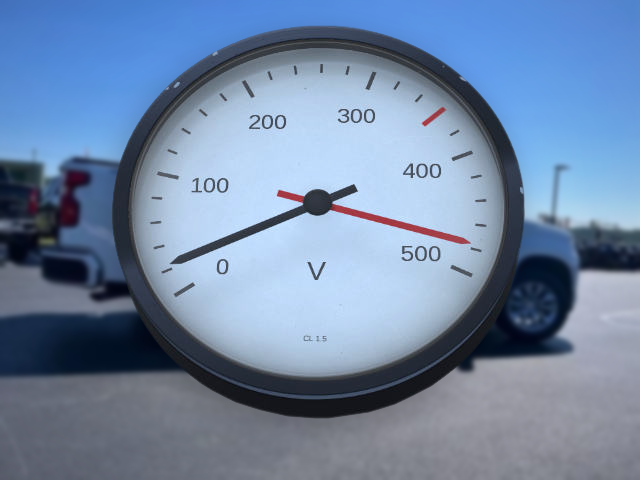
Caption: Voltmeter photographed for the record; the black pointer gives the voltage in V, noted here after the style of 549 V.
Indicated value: 20 V
